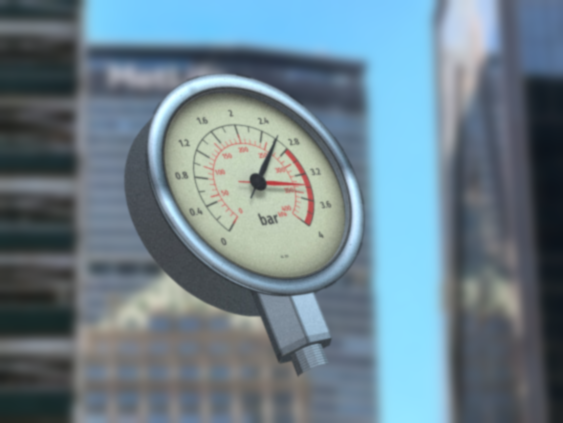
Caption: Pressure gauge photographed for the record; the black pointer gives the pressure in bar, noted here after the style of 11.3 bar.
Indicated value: 2.6 bar
